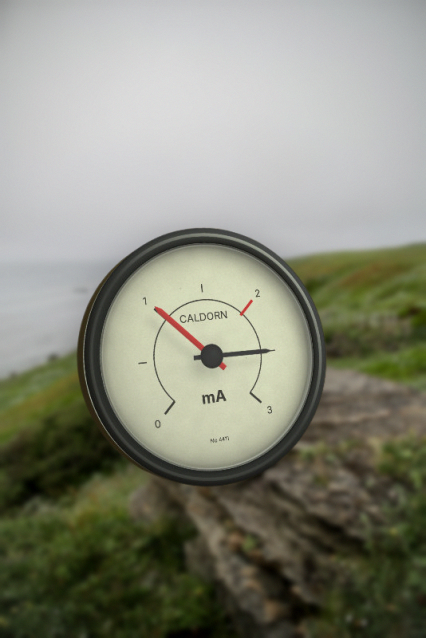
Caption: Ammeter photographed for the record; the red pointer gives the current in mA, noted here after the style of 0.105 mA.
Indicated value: 1 mA
